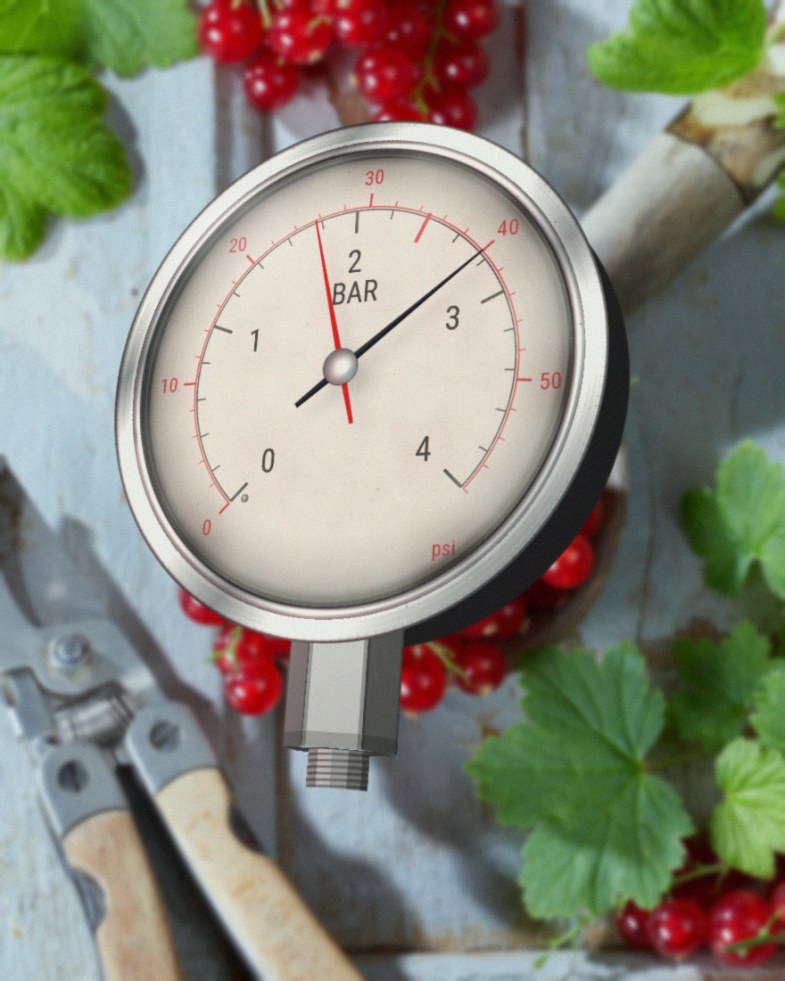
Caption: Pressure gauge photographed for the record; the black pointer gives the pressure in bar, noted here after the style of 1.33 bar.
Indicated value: 2.8 bar
